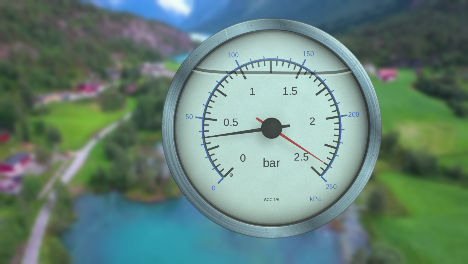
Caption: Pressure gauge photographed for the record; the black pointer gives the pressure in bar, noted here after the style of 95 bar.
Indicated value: 0.35 bar
